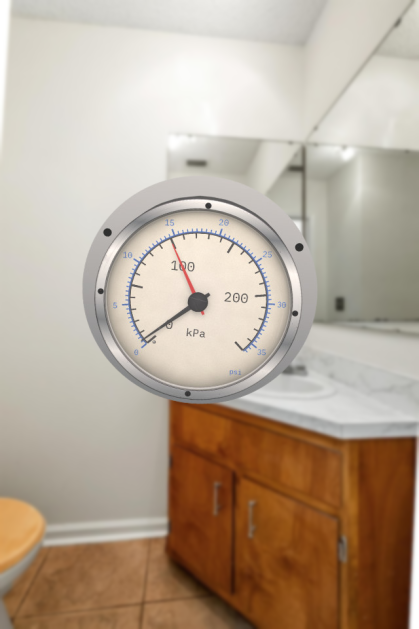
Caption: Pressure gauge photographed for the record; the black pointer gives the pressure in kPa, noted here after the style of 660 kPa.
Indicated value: 5 kPa
